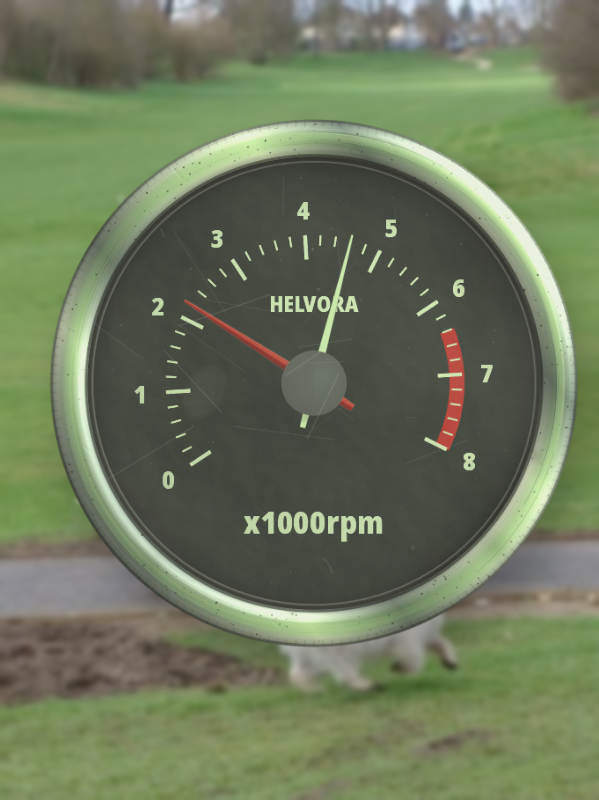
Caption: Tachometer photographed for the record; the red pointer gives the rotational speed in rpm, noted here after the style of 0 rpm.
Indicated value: 2200 rpm
